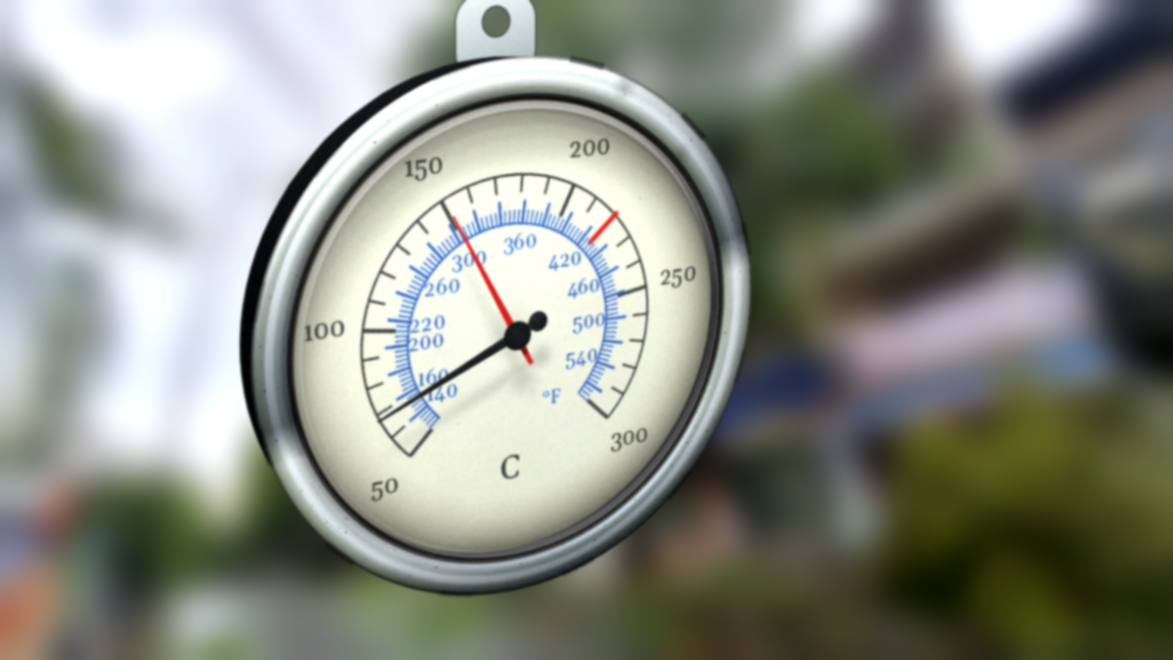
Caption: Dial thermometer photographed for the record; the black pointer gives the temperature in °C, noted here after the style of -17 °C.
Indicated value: 70 °C
